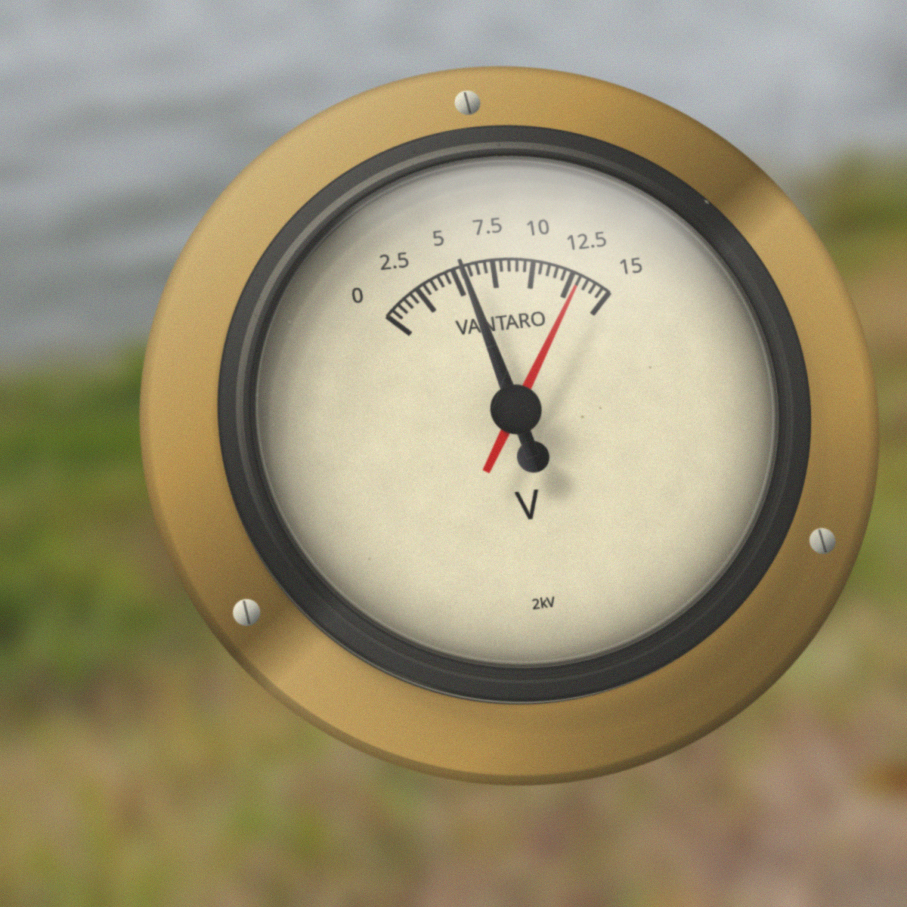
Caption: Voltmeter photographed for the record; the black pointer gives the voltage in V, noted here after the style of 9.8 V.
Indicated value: 5.5 V
